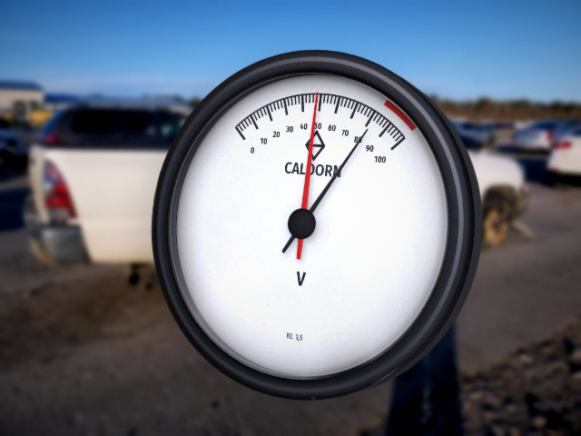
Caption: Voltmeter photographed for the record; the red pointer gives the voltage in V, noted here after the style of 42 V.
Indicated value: 50 V
